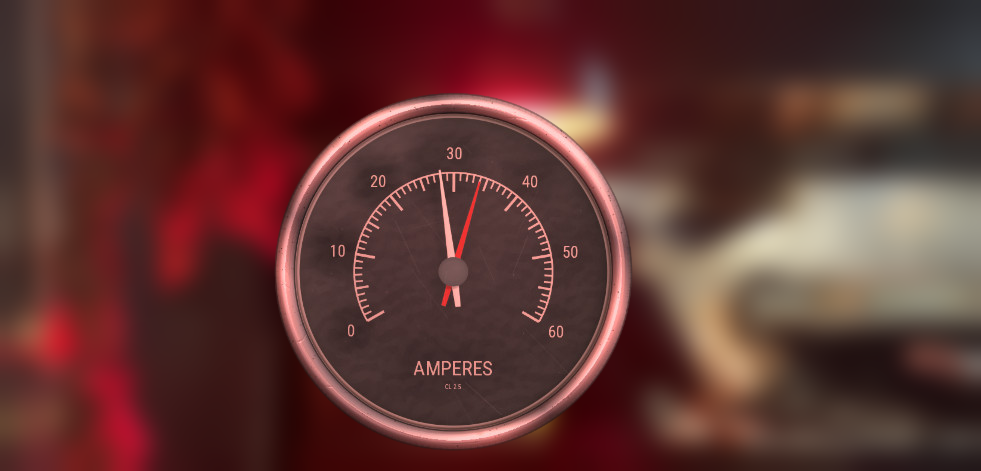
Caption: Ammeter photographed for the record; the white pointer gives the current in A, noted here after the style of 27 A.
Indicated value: 28 A
